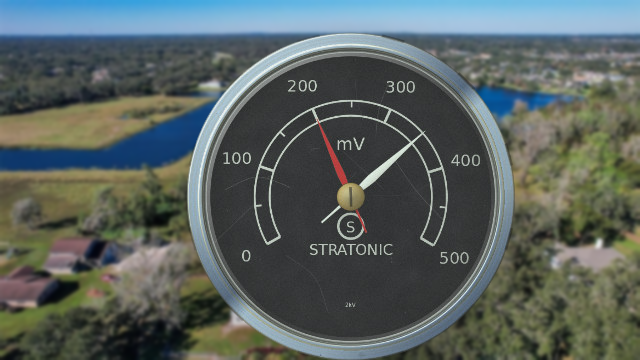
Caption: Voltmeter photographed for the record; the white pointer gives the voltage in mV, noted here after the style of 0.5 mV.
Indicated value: 350 mV
